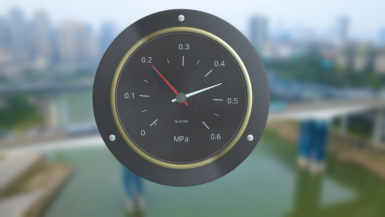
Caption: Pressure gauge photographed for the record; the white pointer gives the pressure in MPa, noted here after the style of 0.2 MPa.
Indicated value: 0.45 MPa
